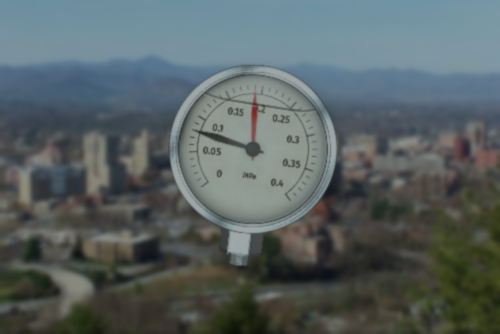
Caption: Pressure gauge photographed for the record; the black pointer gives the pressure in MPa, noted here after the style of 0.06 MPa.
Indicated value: 0.08 MPa
